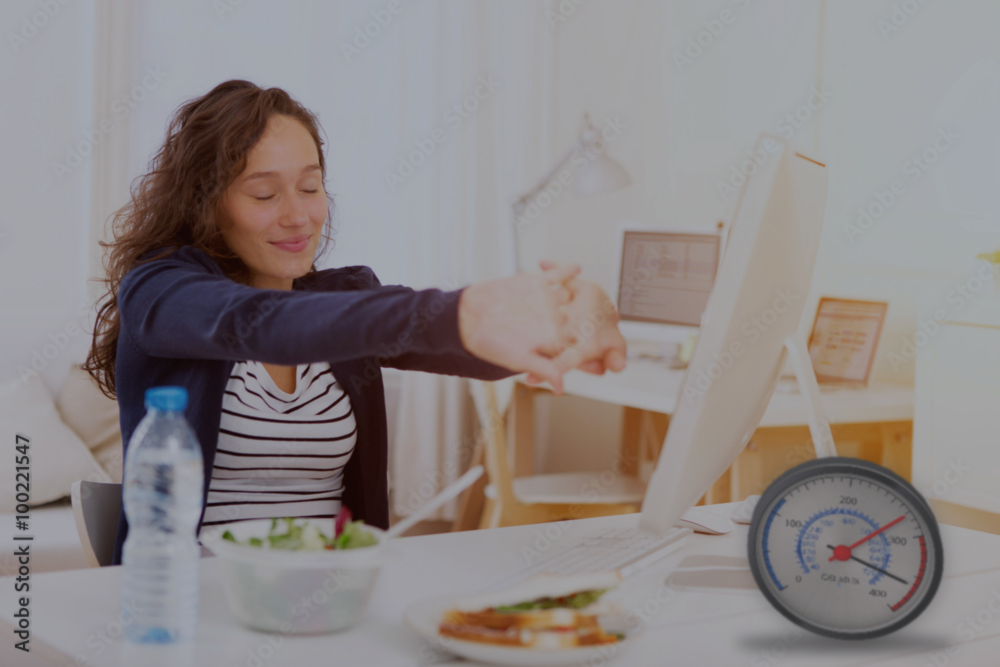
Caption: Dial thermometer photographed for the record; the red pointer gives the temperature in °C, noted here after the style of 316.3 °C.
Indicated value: 270 °C
